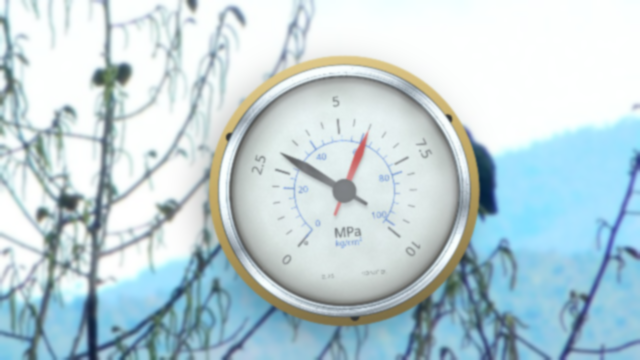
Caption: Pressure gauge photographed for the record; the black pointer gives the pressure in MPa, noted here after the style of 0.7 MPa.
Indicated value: 3 MPa
